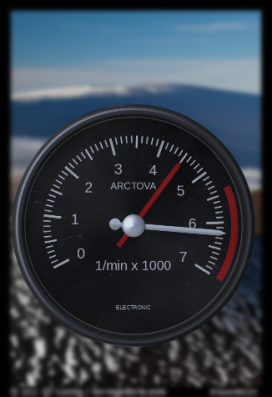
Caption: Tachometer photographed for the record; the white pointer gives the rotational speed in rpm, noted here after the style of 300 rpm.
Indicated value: 6200 rpm
